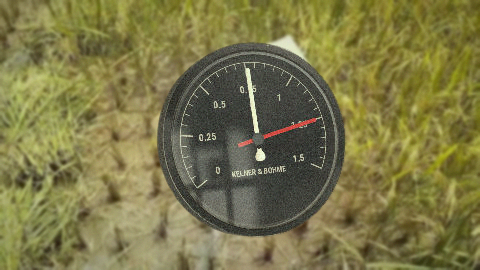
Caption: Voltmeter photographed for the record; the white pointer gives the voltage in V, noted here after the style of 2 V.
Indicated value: 0.75 V
